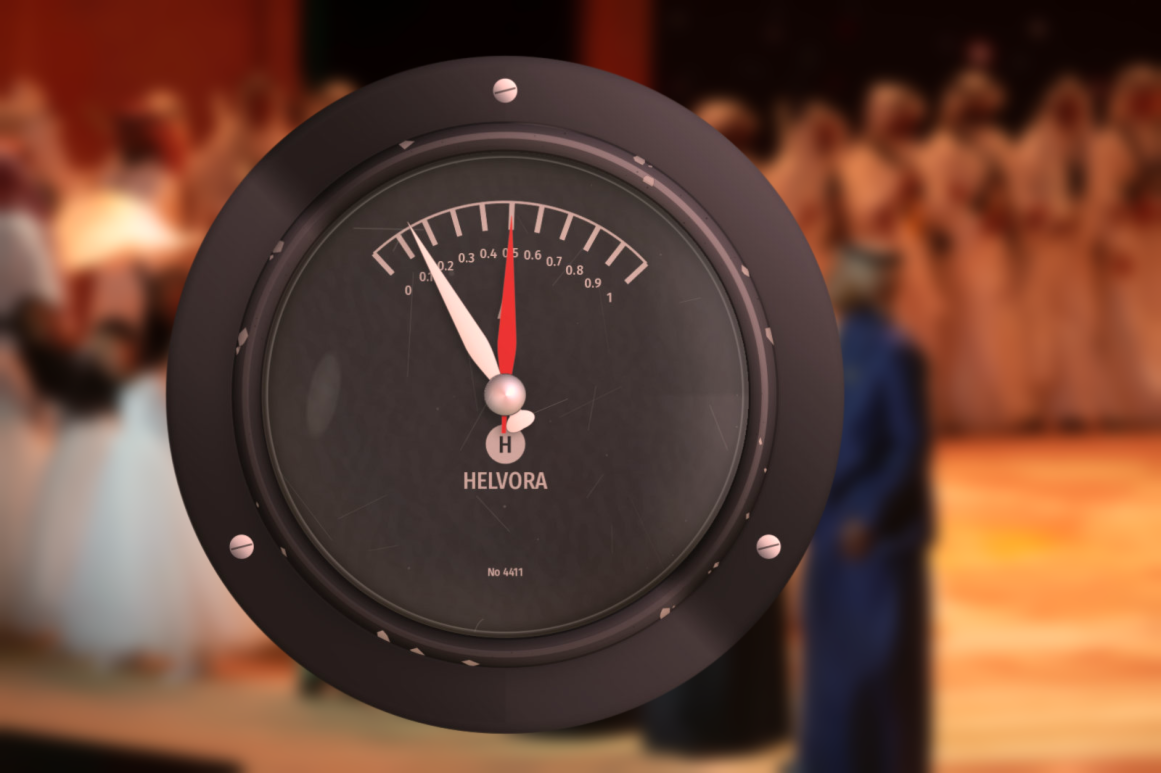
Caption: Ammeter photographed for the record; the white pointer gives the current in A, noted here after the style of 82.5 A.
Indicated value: 0.15 A
